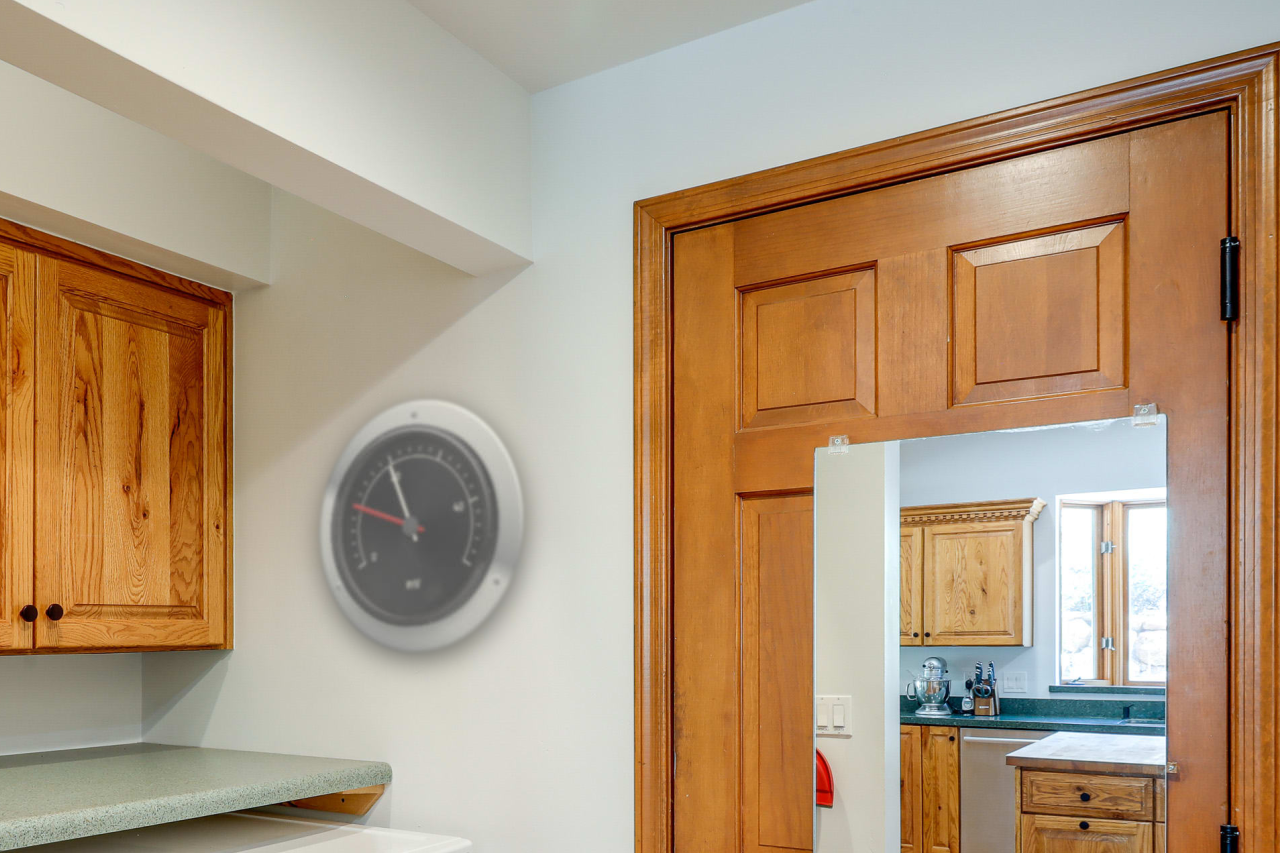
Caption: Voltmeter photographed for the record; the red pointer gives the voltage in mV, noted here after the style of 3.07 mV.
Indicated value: 10 mV
